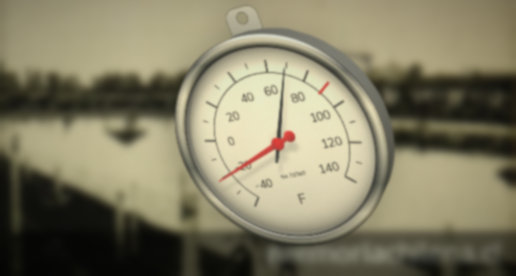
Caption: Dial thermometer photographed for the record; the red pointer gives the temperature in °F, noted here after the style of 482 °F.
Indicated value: -20 °F
